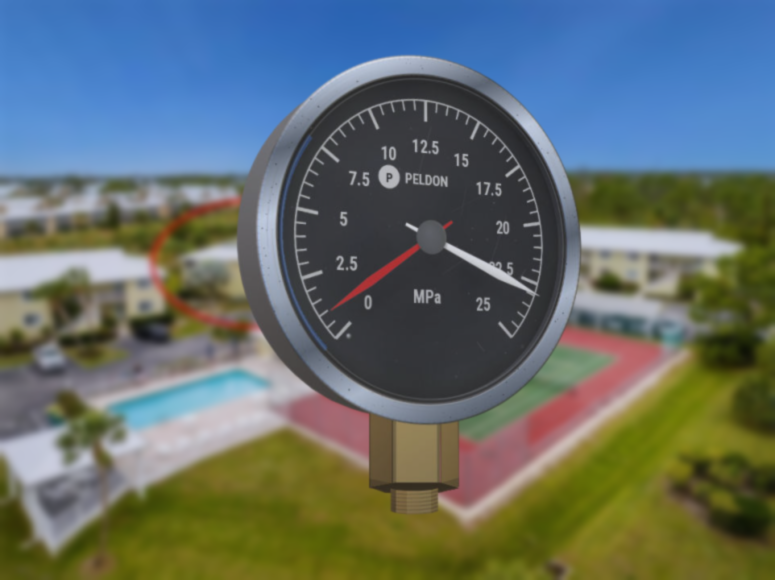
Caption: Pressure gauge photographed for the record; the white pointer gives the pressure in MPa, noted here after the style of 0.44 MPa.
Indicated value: 23 MPa
